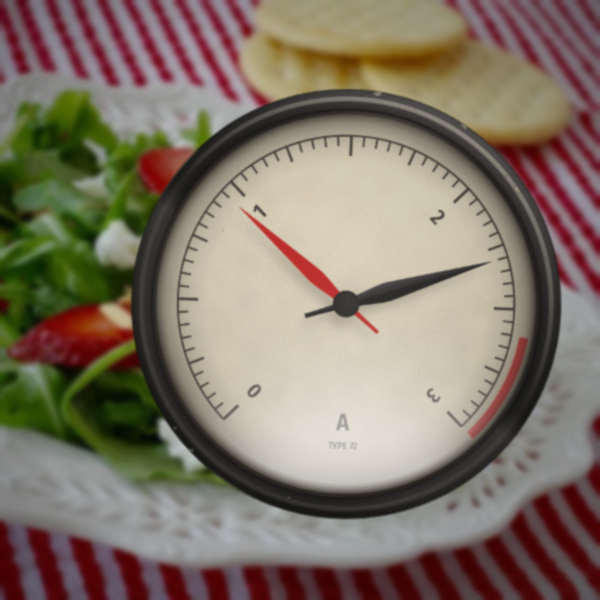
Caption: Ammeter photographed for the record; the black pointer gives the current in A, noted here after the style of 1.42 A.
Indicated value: 2.3 A
